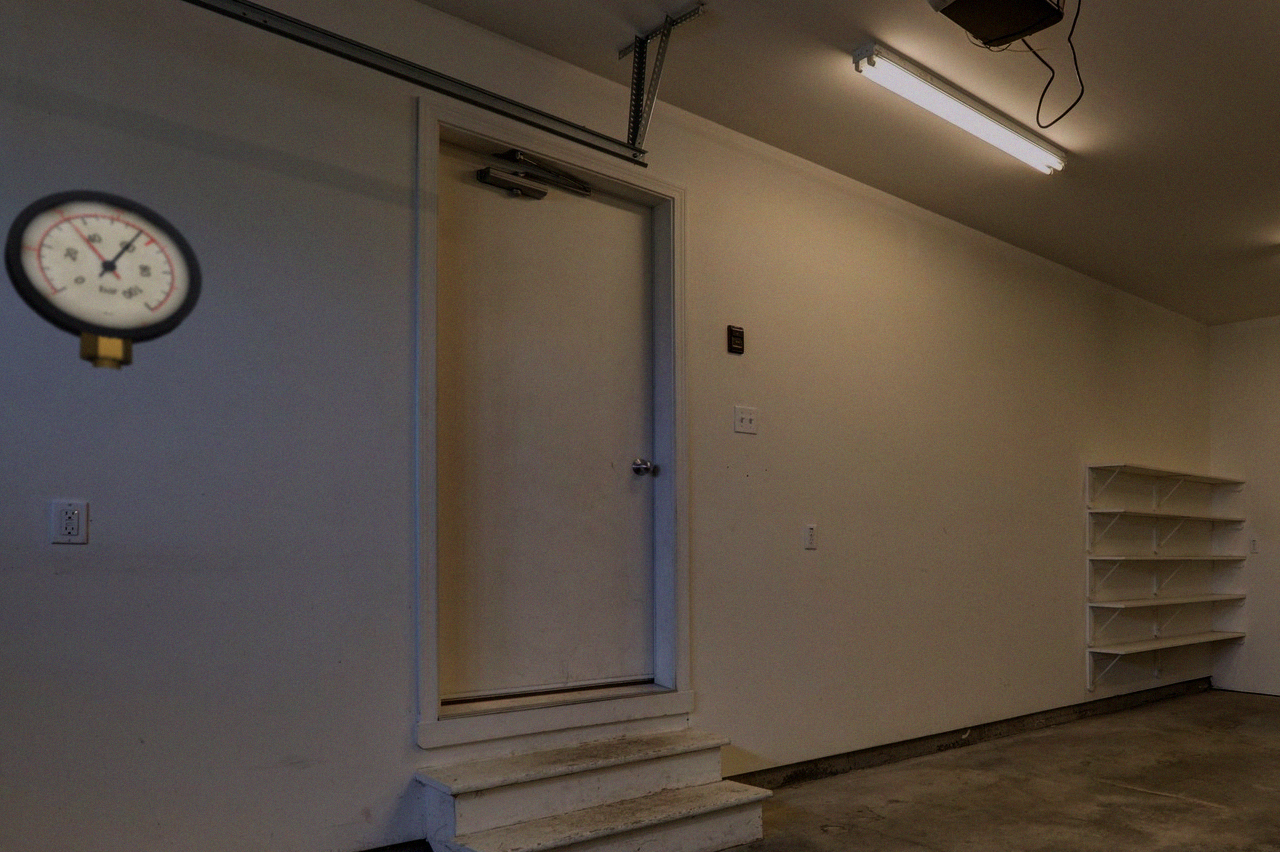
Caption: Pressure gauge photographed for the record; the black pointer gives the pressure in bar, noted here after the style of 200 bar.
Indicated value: 60 bar
